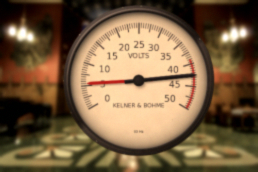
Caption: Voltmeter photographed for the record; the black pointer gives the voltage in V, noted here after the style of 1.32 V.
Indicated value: 42.5 V
